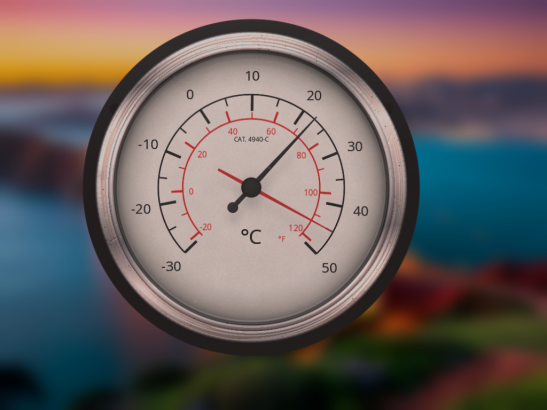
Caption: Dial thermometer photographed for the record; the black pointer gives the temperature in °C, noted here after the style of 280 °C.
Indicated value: 22.5 °C
